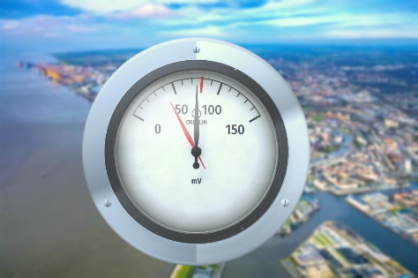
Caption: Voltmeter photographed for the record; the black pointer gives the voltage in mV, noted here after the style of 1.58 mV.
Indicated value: 75 mV
